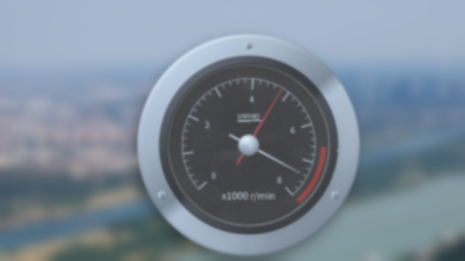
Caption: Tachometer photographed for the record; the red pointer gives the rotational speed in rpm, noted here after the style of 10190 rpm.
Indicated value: 4800 rpm
